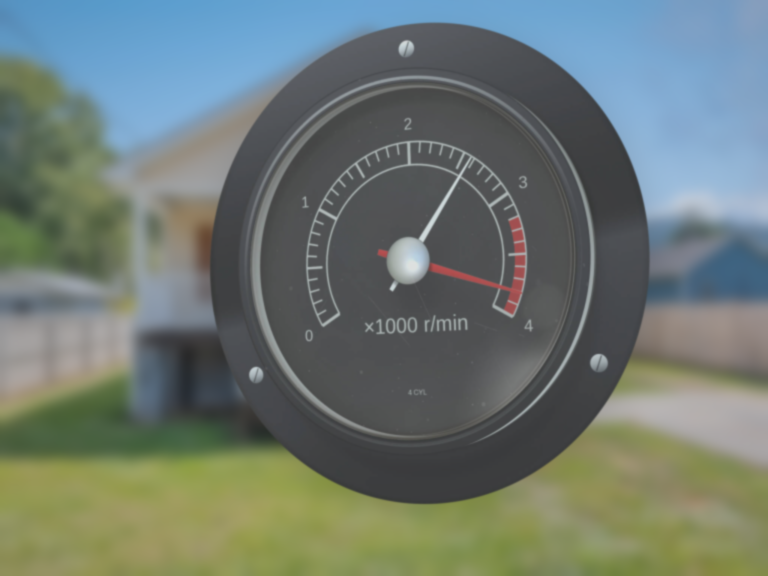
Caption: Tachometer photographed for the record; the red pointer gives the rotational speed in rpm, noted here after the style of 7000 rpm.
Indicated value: 3800 rpm
